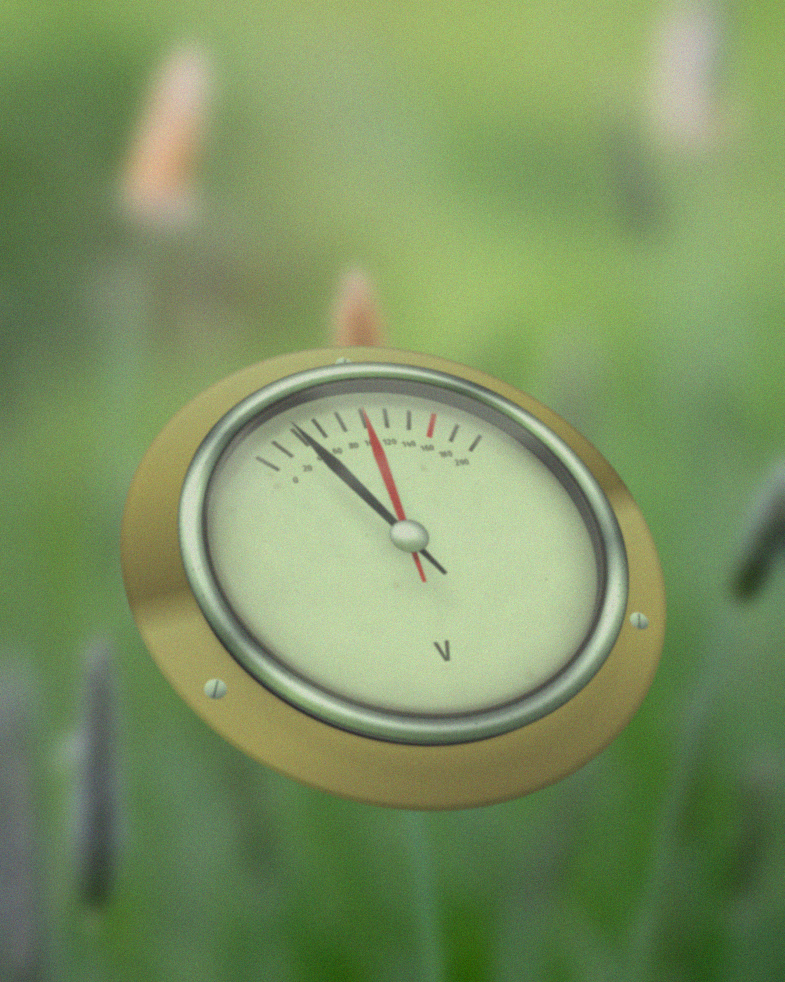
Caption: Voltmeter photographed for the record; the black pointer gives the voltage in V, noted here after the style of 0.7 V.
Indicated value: 40 V
